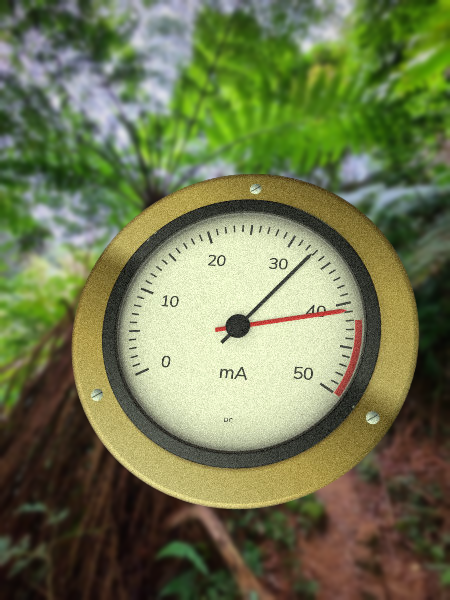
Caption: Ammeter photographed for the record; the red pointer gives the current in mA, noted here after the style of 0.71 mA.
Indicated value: 41 mA
